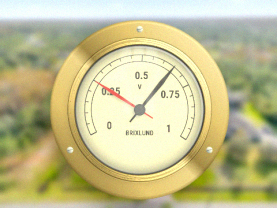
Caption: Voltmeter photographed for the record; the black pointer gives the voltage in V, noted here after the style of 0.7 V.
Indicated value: 0.65 V
